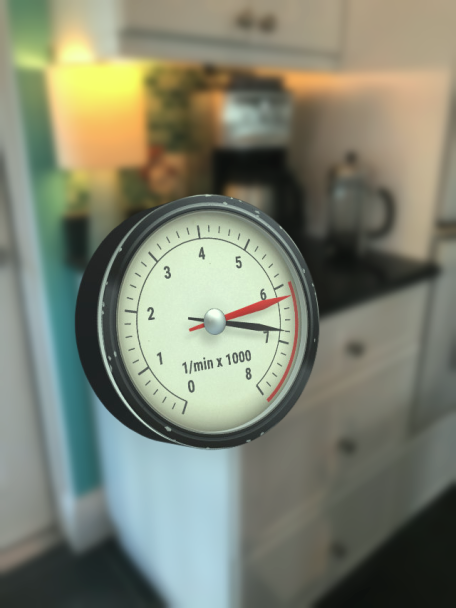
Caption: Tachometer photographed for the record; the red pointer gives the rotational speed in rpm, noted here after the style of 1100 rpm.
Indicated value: 6200 rpm
